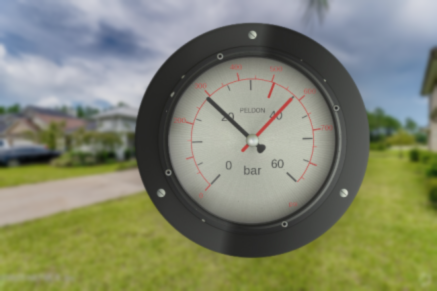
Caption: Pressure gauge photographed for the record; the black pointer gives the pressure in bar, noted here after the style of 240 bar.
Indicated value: 20 bar
